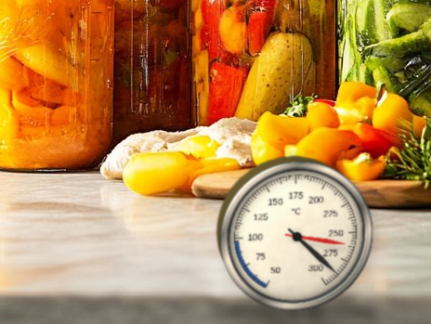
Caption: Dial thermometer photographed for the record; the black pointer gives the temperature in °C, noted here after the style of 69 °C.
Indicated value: 287.5 °C
